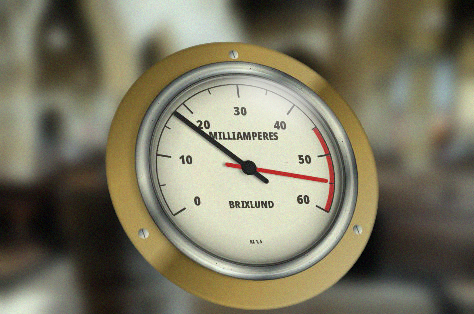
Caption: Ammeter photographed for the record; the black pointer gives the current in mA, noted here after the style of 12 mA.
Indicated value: 17.5 mA
